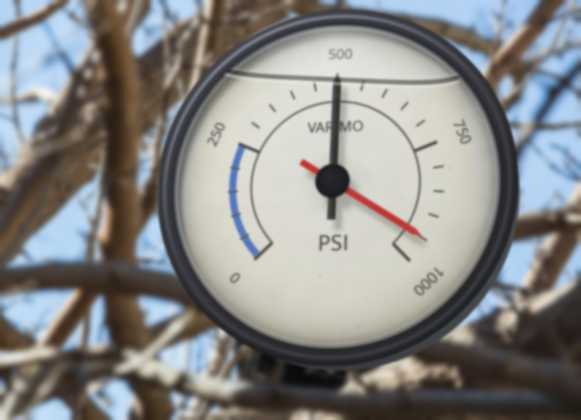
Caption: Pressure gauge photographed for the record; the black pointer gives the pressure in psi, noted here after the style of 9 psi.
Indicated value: 500 psi
